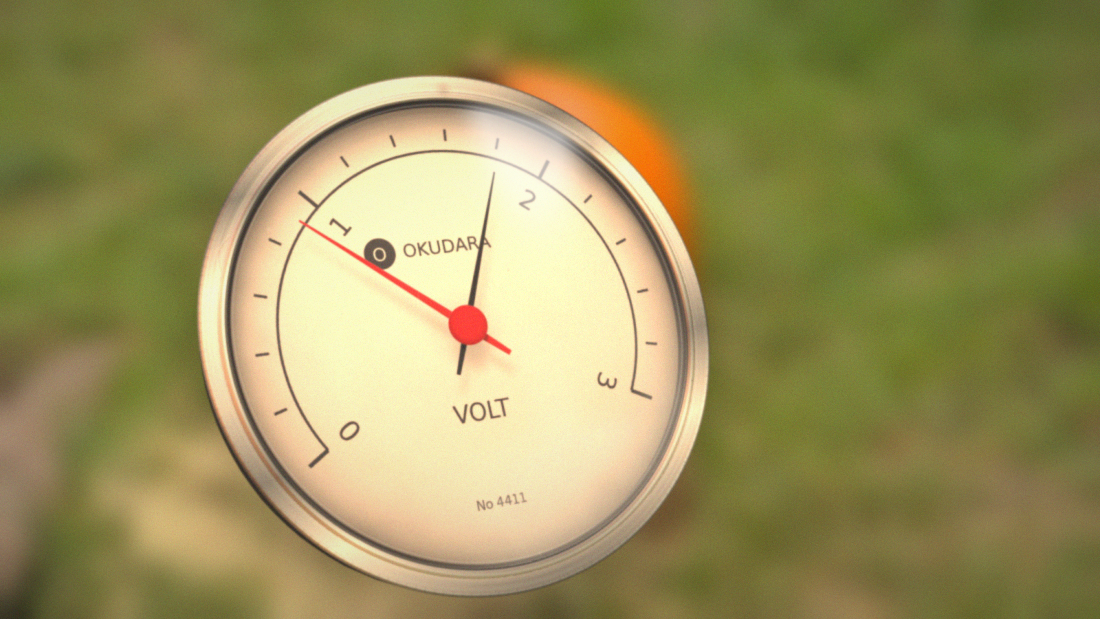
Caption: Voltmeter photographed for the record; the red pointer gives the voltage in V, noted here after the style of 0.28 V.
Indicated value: 0.9 V
